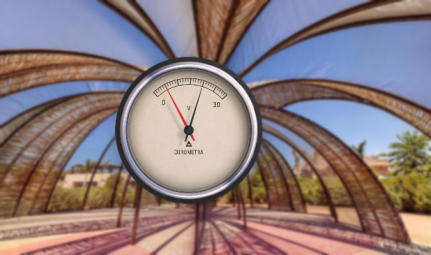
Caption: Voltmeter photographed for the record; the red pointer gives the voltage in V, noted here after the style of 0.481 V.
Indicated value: 5 V
